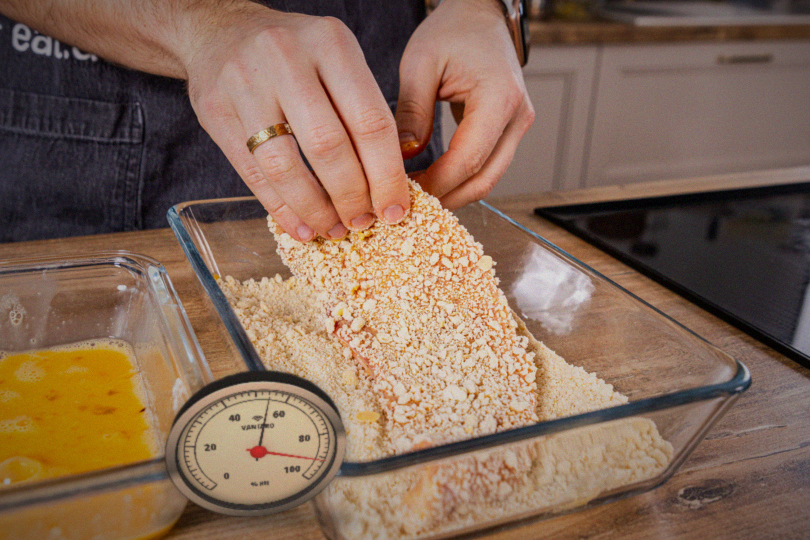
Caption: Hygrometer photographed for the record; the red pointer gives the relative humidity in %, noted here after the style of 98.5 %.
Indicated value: 90 %
